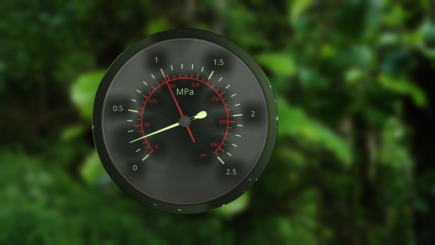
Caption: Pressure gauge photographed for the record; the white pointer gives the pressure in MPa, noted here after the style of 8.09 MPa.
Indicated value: 0.2 MPa
